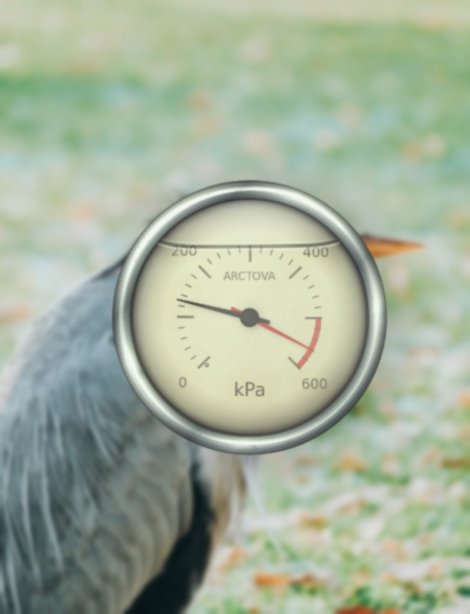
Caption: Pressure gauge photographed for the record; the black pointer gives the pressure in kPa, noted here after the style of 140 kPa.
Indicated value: 130 kPa
